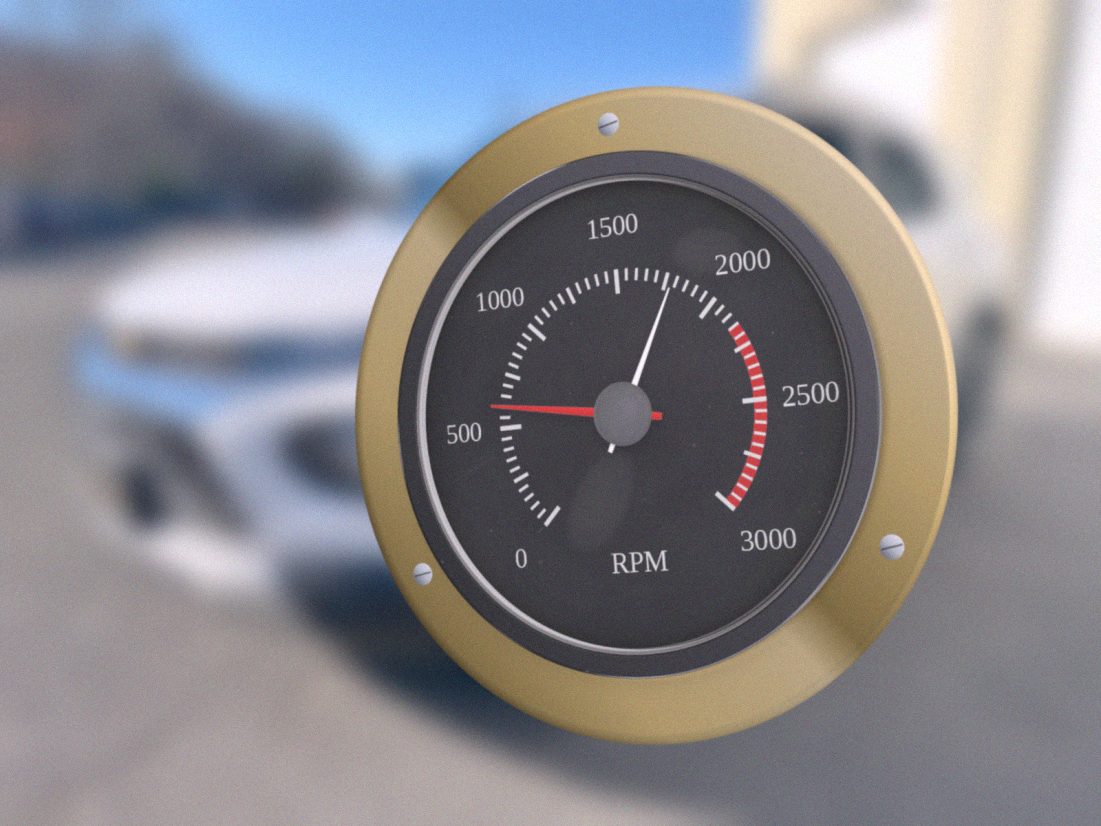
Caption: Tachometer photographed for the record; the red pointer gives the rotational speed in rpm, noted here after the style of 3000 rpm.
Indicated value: 600 rpm
